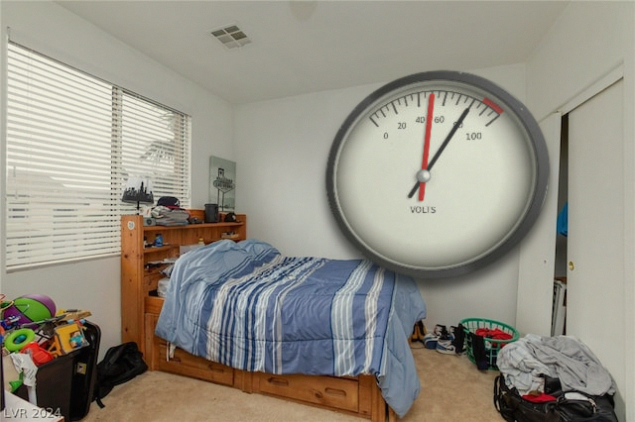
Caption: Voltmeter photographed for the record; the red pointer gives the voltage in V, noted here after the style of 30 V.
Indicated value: 50 V
